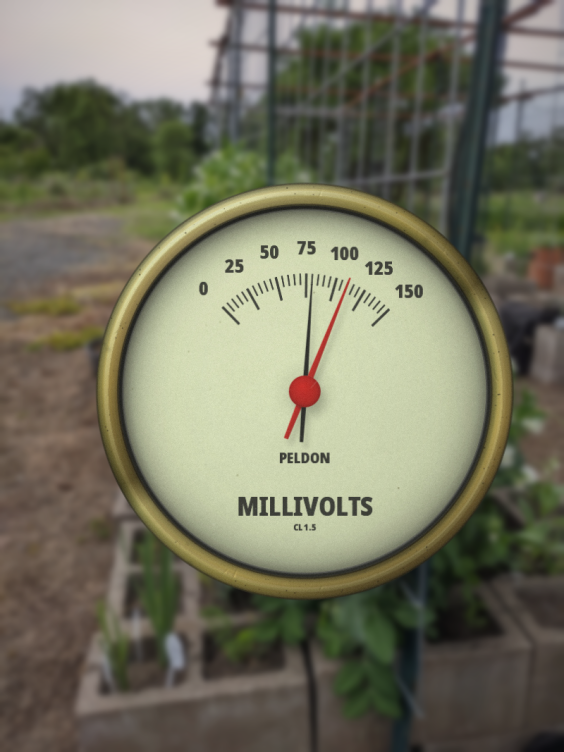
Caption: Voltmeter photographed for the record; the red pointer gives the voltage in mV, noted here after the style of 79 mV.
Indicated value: 110 mV
